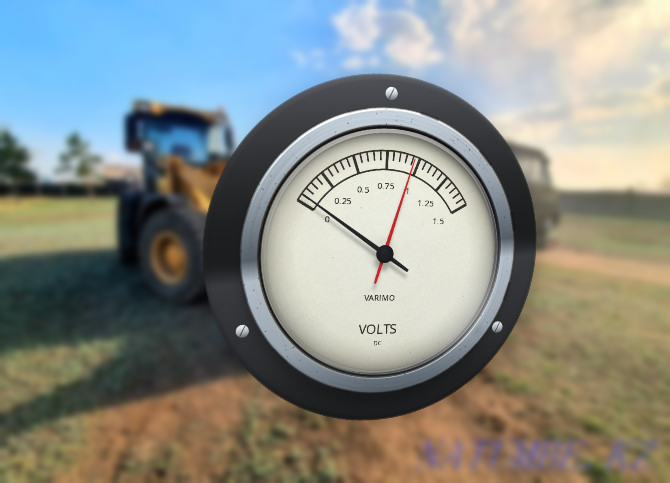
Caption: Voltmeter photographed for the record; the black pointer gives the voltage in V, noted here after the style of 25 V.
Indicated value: 0.05 V
